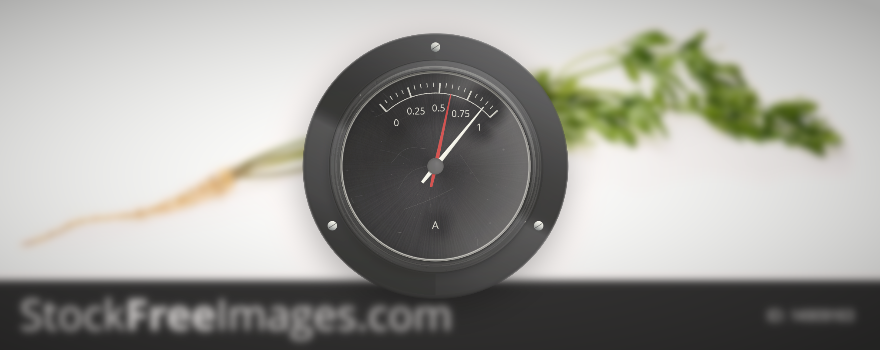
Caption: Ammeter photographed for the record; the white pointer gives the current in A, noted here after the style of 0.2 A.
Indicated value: 0.9 A
